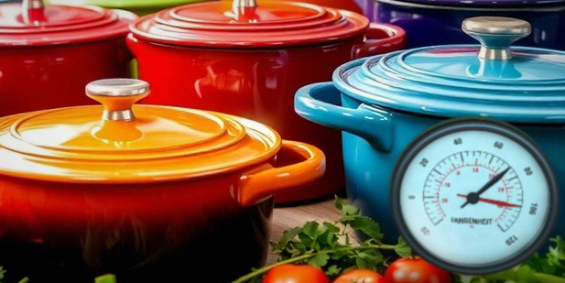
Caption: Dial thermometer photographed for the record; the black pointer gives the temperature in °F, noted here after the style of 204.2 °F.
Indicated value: 72 °F
